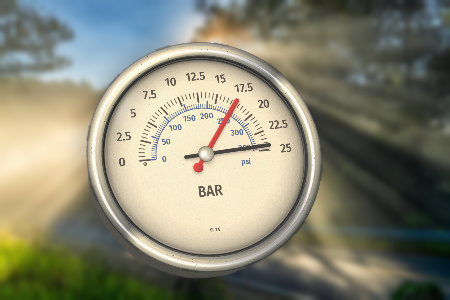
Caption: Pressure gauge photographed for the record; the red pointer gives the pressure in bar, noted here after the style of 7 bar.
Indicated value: 17.5 bar
